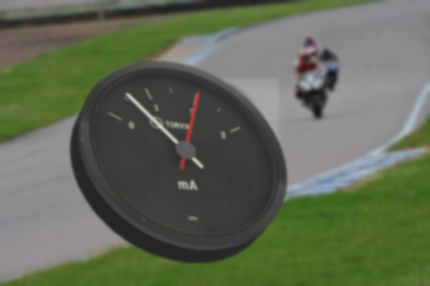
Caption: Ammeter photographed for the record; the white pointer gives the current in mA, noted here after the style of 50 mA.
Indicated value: 0.5 mA
